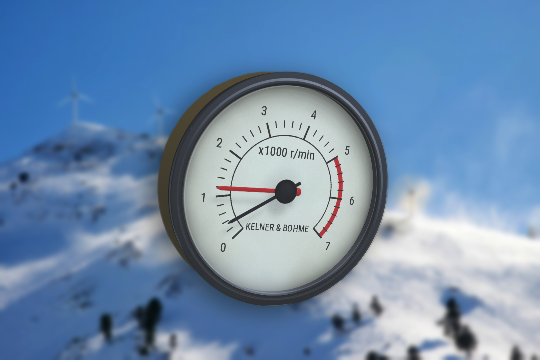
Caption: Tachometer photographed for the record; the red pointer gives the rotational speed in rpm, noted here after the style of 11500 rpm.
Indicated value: 1200 rpm
